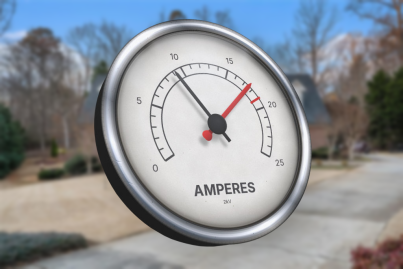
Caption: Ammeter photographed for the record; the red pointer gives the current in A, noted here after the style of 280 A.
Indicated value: 17.5 A
